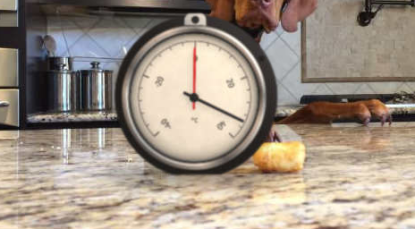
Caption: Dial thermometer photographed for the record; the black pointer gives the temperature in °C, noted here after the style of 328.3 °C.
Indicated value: 34 °C
